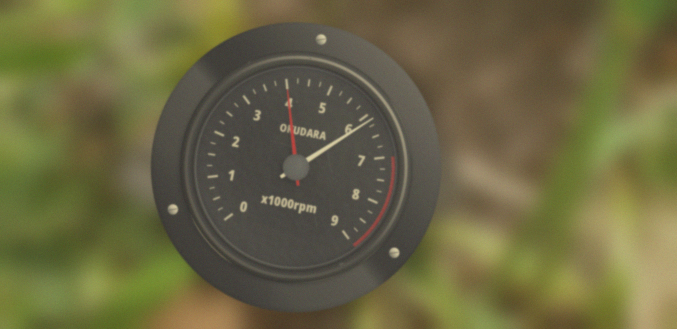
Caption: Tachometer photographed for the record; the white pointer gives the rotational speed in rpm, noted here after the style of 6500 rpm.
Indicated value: 6125 rpm
